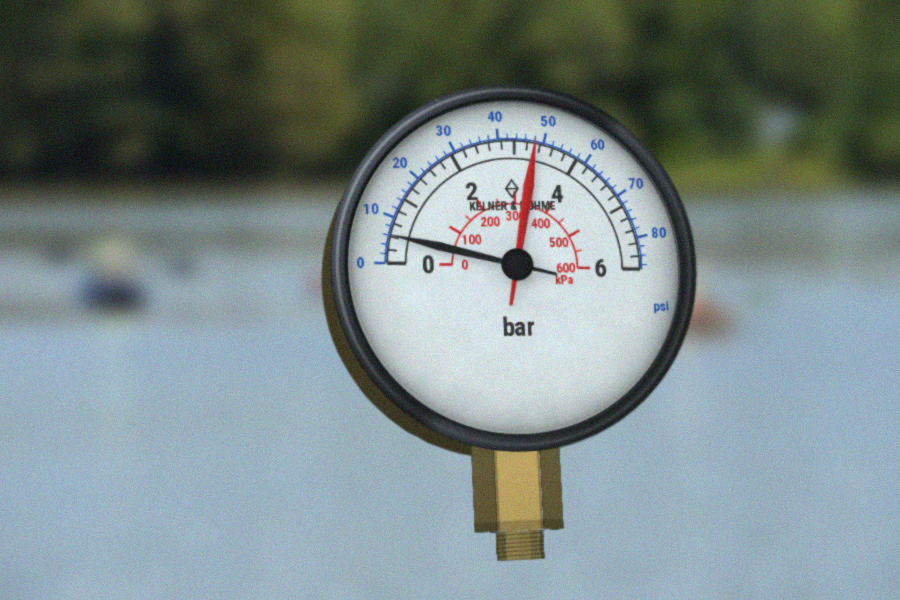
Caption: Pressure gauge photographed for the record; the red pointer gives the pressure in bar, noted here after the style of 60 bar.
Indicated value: 3.3 bar
